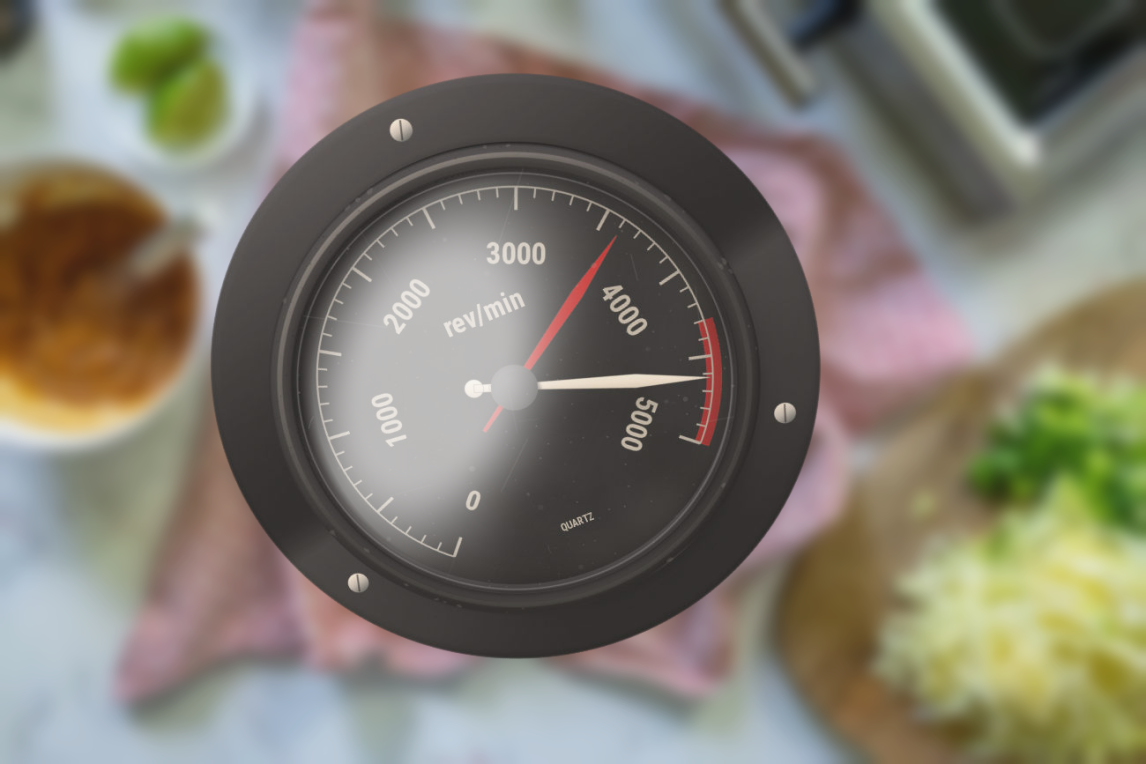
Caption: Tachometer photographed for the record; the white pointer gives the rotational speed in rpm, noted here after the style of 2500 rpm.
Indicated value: 4600 rpm
